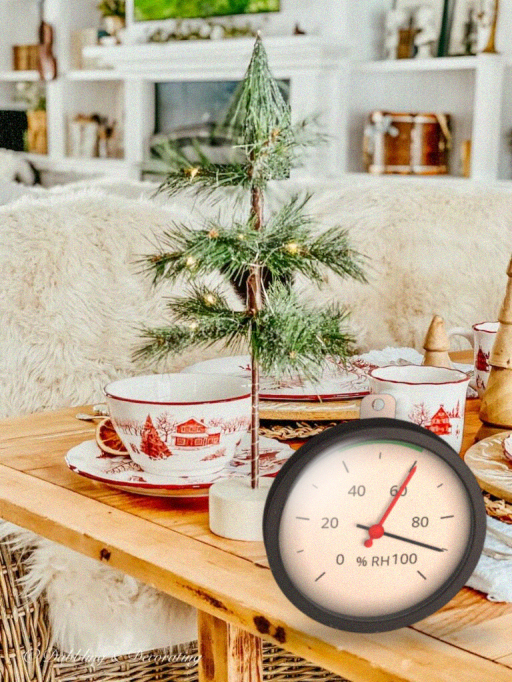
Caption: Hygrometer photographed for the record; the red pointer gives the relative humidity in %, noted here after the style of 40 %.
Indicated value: 60 %
